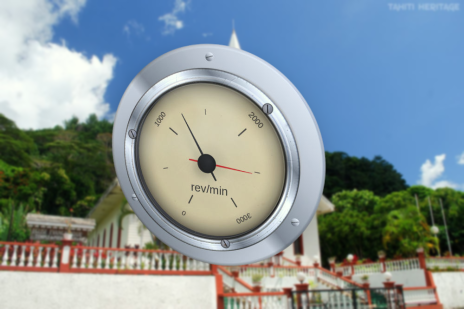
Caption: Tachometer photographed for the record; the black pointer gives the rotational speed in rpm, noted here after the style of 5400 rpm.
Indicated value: 1250 rpm
